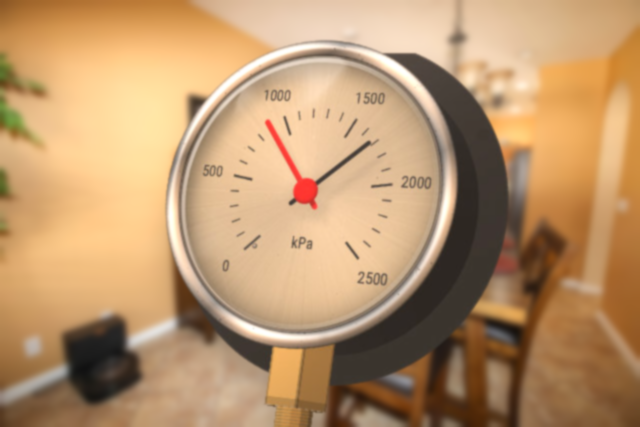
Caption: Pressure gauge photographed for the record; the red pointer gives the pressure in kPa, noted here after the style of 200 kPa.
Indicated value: 900 kPa
